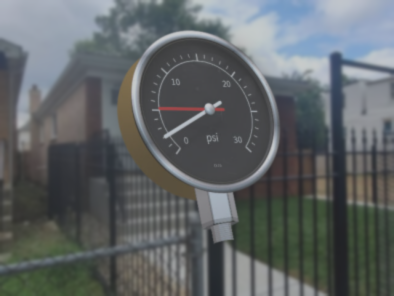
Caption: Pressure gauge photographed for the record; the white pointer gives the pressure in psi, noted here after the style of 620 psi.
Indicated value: 2 psi
